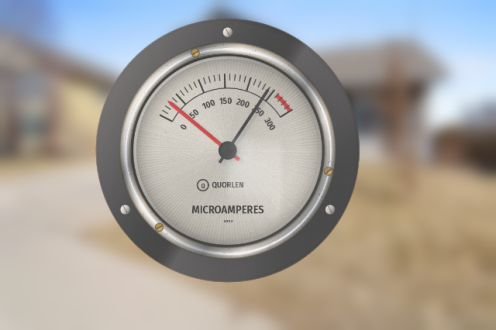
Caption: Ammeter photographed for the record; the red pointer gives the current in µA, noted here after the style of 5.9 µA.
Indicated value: 30 µA
